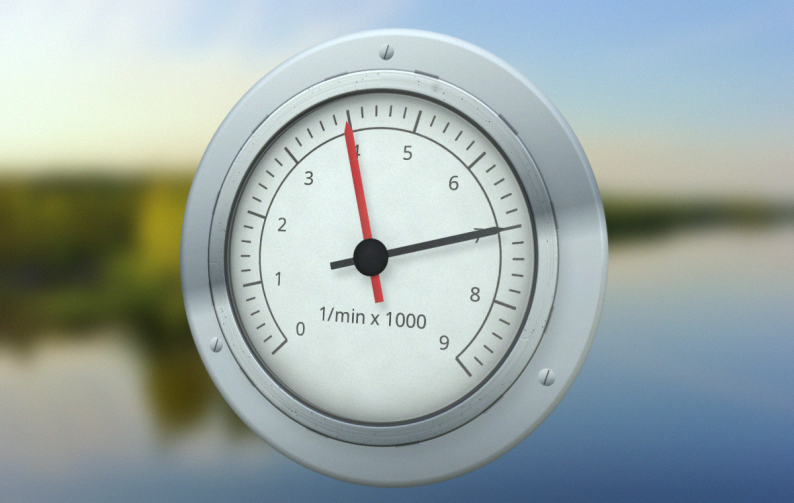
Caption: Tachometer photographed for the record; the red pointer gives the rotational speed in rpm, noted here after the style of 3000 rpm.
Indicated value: 4000 rpm
